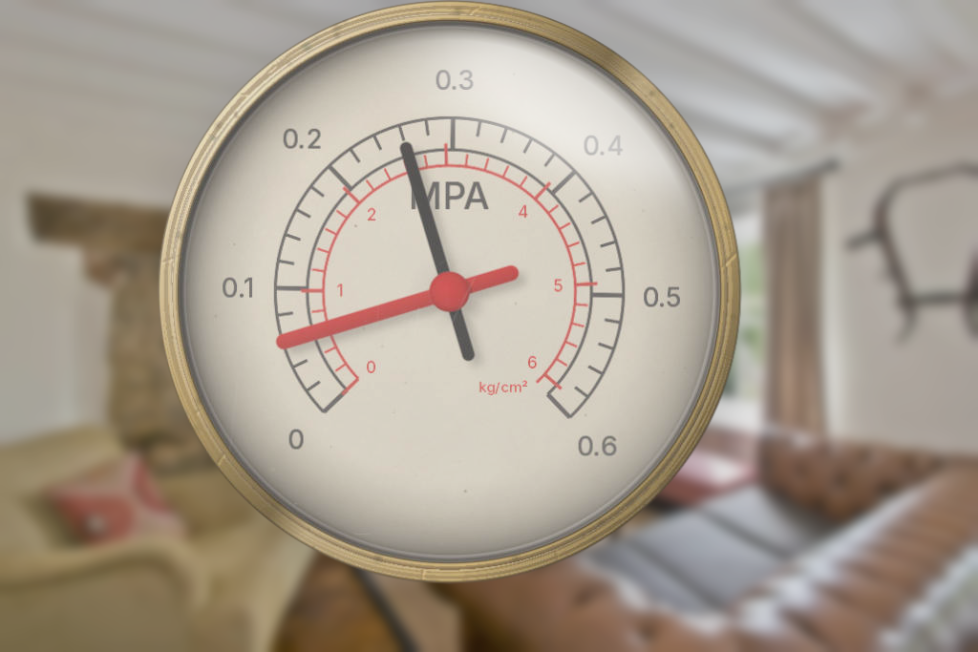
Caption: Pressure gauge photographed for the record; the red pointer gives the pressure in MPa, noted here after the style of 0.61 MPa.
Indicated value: 0.06 MPa
